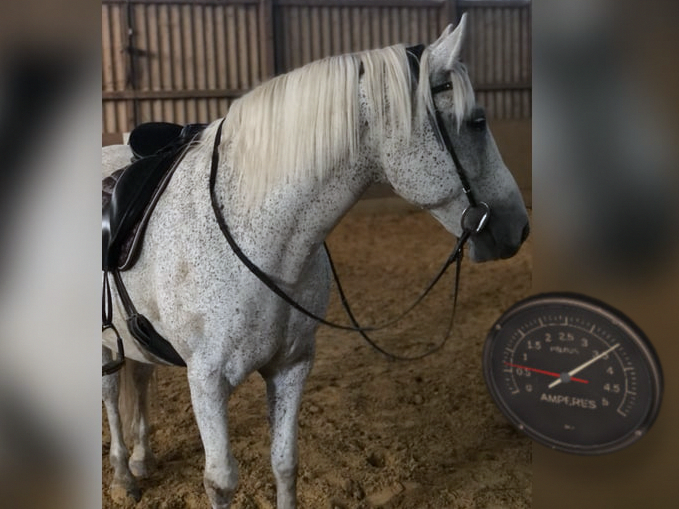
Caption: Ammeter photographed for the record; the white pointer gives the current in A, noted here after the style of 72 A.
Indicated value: 3.5 A
